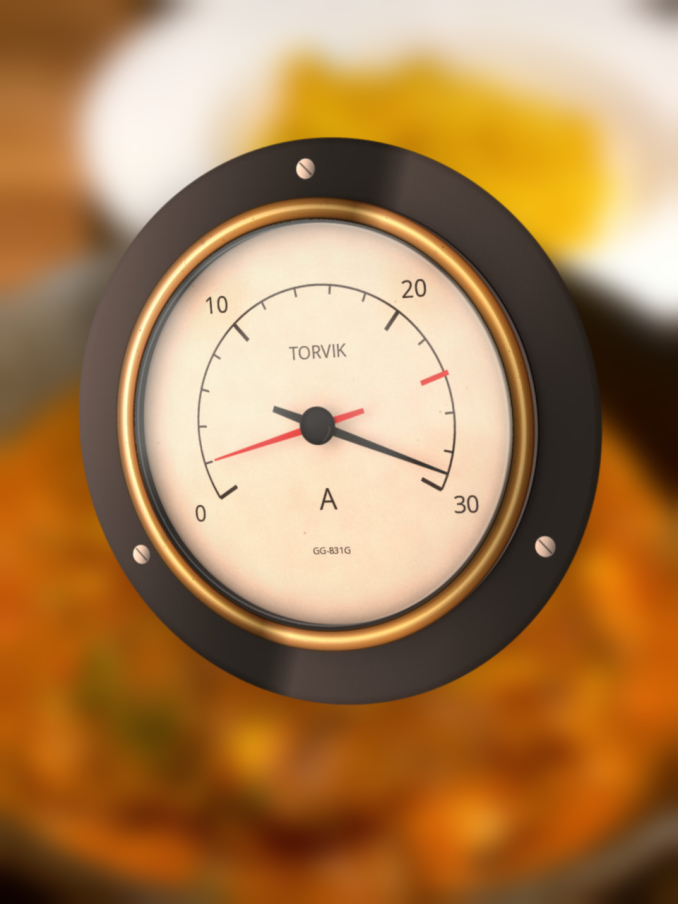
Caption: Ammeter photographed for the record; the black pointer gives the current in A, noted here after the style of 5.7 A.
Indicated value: 29 A
